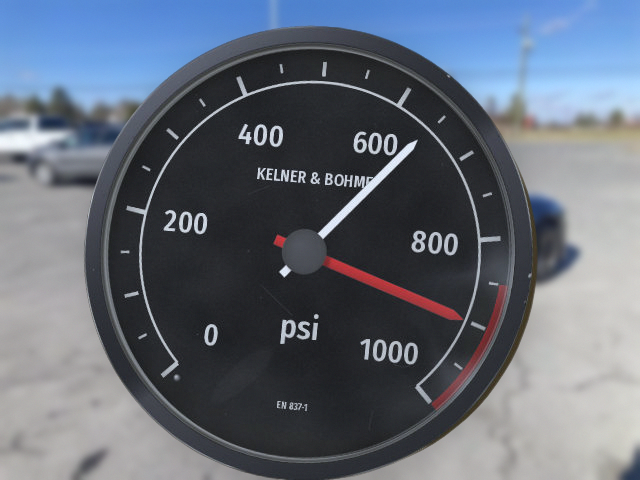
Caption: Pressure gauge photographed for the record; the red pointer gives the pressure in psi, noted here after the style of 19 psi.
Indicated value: 900 psi
